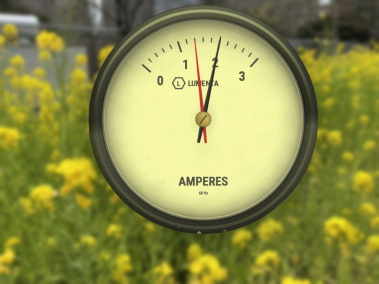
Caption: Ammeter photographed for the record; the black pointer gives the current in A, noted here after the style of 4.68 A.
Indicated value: 2 A
